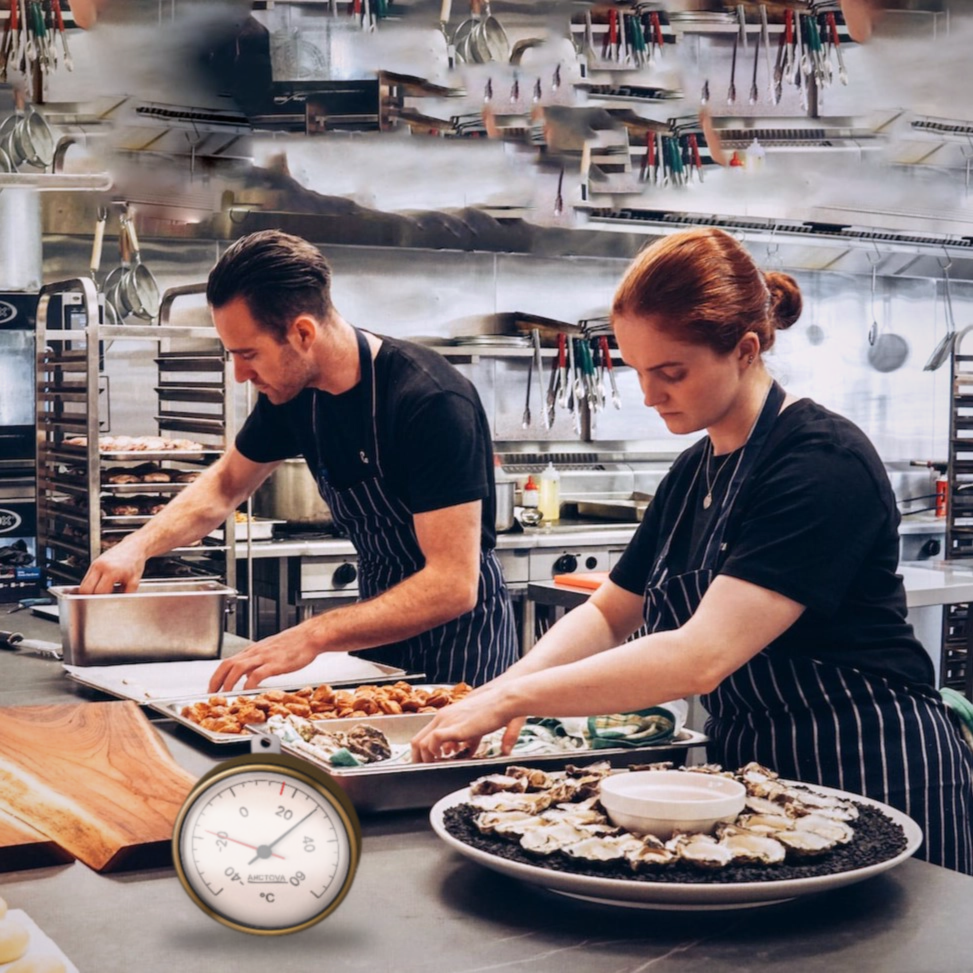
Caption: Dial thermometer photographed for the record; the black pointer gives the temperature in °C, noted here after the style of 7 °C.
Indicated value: 28 °C
